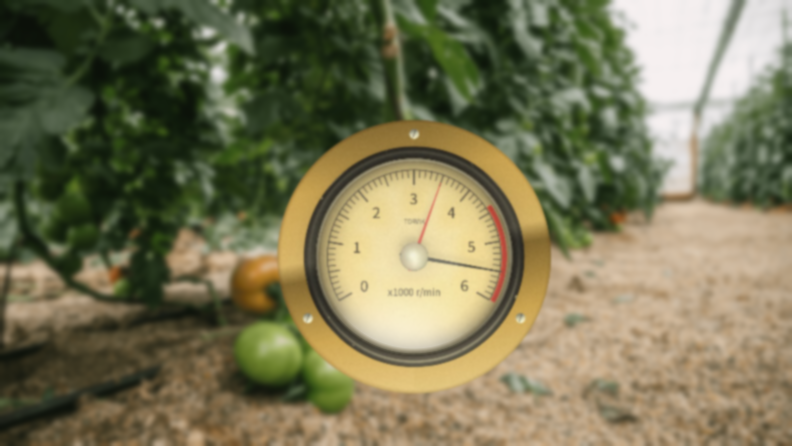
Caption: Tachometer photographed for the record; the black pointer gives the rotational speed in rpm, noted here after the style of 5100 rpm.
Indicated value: 5500 rpm
